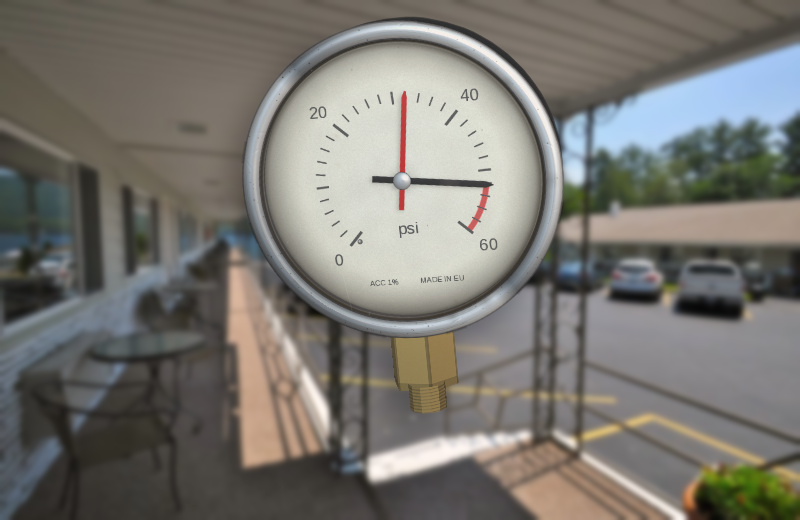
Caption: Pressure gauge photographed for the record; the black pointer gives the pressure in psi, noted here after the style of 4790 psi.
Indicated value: 52 psi
